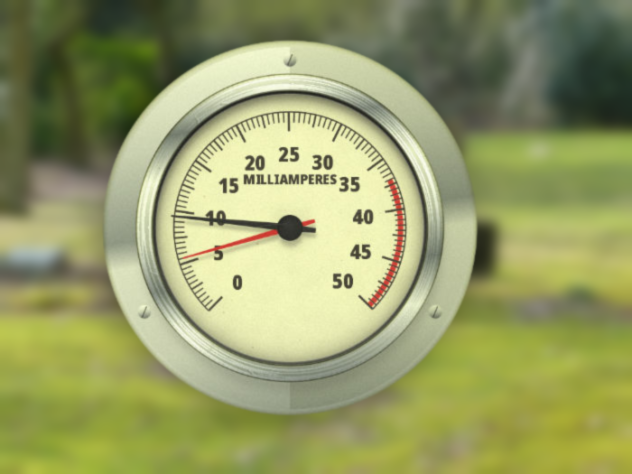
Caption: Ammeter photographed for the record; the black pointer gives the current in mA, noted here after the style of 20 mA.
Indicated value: 9.5 mA
